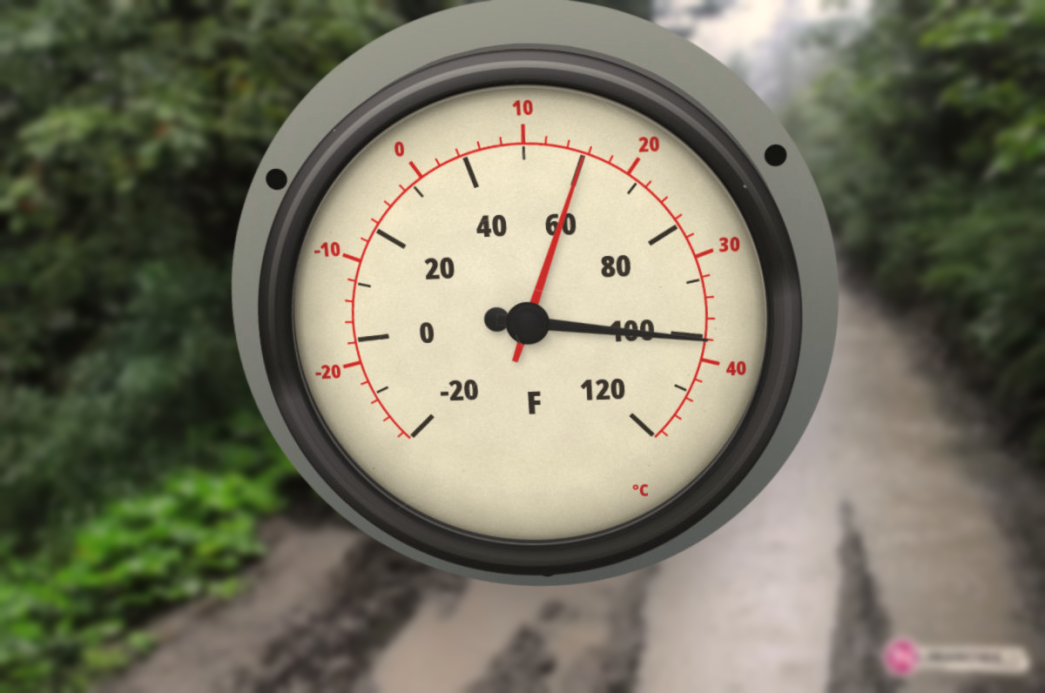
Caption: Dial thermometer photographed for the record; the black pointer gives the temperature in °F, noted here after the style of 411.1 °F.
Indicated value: 100 °F
